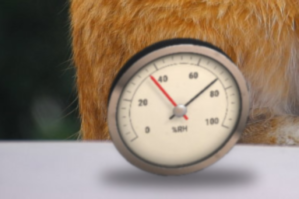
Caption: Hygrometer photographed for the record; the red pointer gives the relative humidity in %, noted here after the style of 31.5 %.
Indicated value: 36 %
